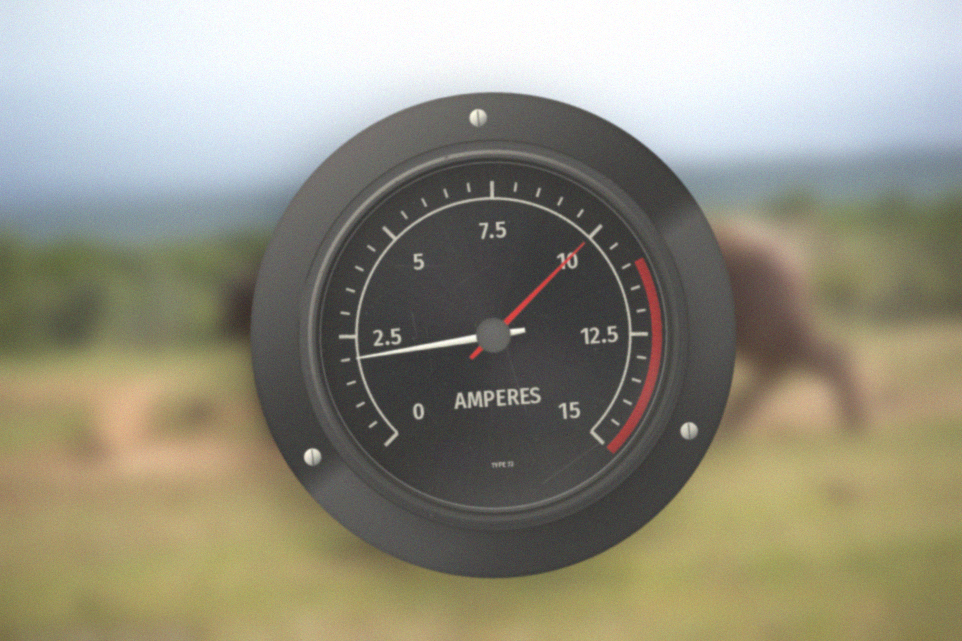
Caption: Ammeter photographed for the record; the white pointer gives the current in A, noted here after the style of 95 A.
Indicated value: 2 A
